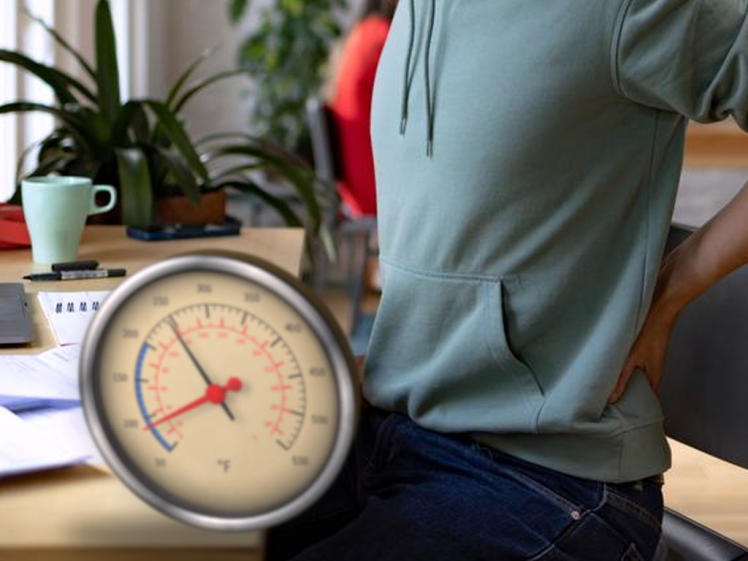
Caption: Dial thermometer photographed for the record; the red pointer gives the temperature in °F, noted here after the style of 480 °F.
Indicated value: 90 °F
